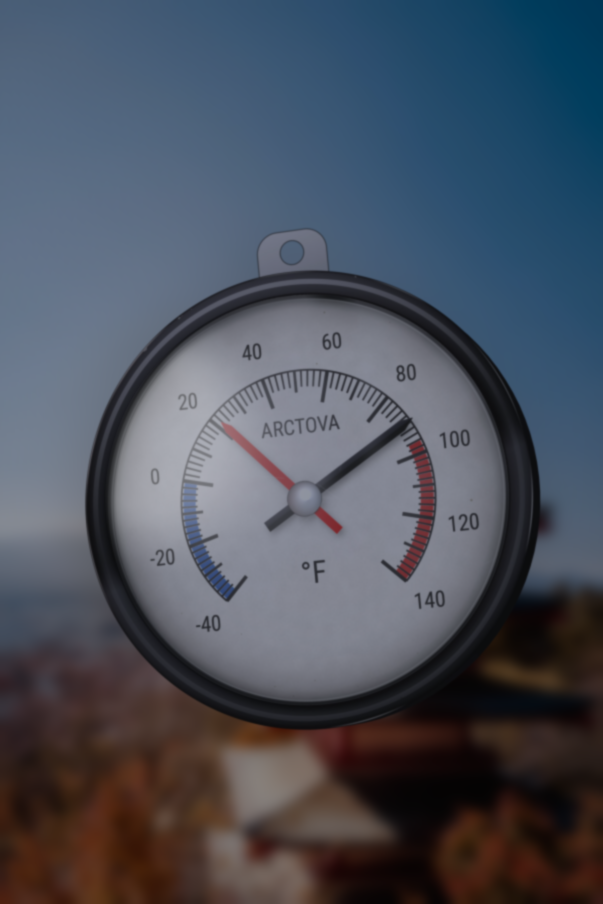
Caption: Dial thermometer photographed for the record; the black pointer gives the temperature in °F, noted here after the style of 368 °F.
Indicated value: 90 °F
